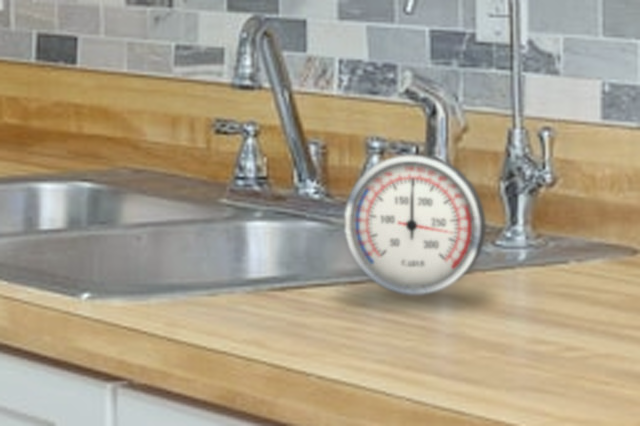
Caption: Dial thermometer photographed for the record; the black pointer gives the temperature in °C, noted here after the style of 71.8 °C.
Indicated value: 175 °C
